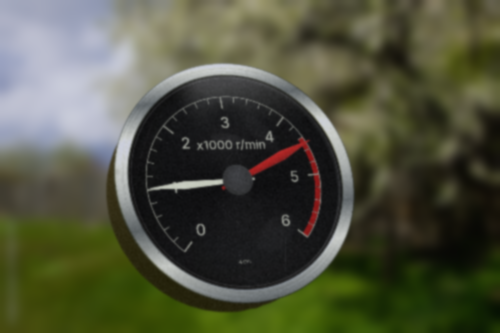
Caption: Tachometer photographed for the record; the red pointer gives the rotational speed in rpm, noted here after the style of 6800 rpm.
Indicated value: 4500 rpm
